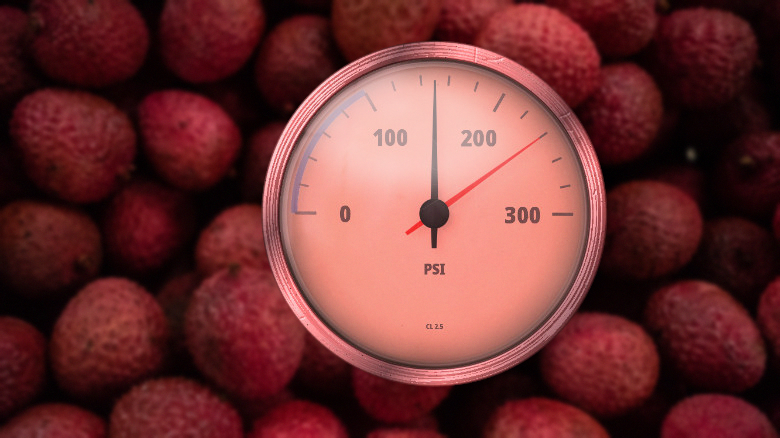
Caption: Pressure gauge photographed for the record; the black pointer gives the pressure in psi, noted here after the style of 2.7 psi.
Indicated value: 150 psi
